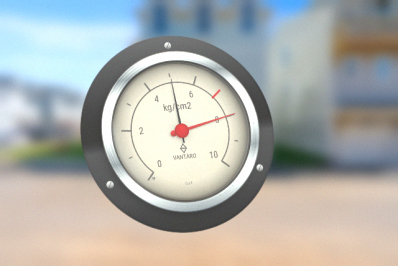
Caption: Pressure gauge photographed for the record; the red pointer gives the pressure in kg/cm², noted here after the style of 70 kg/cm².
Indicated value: 8 kg/cm²
